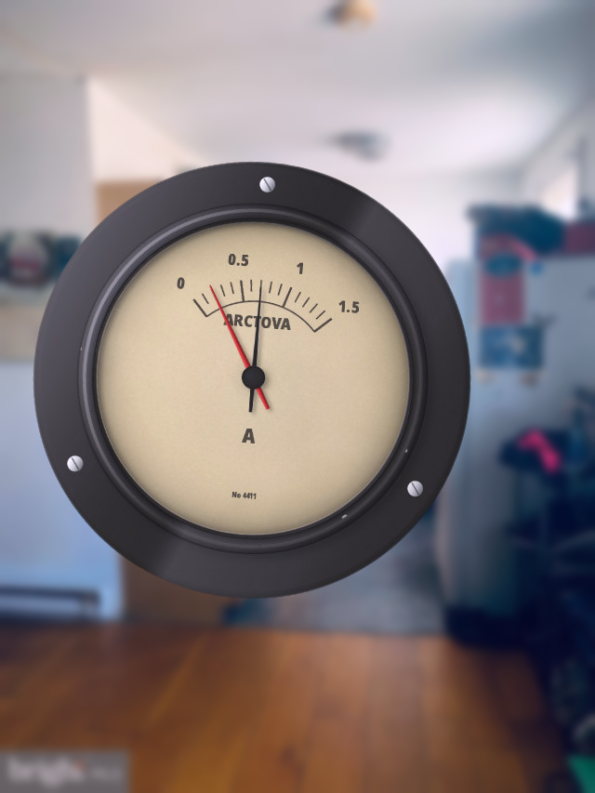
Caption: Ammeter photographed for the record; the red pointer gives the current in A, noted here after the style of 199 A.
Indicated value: 0.2 A
